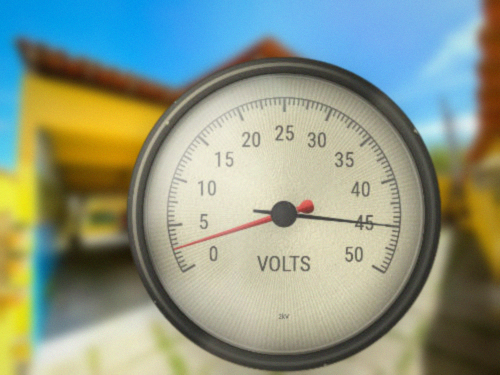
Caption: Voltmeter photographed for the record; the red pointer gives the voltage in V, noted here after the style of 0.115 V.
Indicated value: 2.5 V
